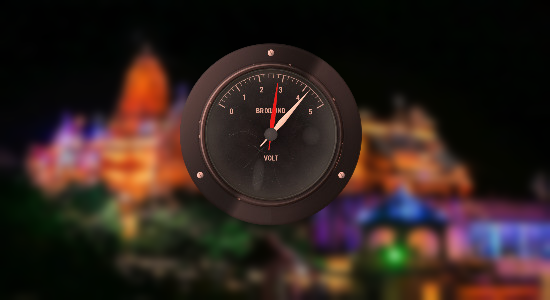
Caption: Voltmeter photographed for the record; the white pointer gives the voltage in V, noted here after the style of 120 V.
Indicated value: 4.2 V
